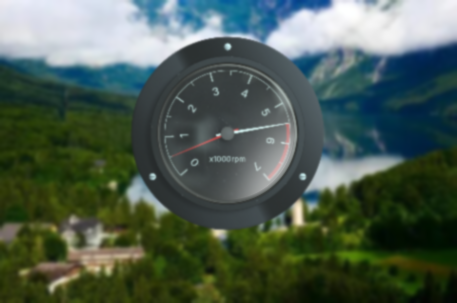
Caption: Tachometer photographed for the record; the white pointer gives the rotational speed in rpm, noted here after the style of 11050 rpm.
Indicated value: 5500 rpm
